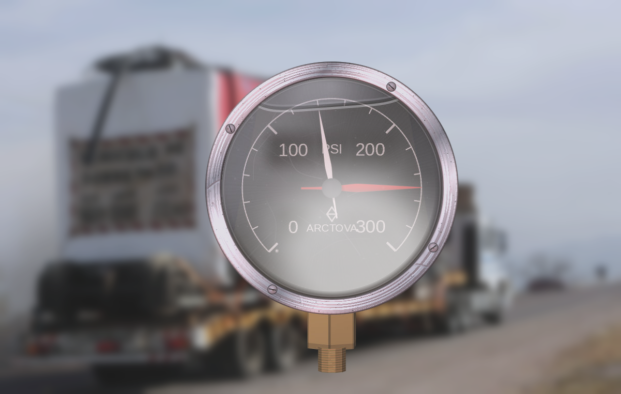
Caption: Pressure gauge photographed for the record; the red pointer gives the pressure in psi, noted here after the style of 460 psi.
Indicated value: 250 psi
